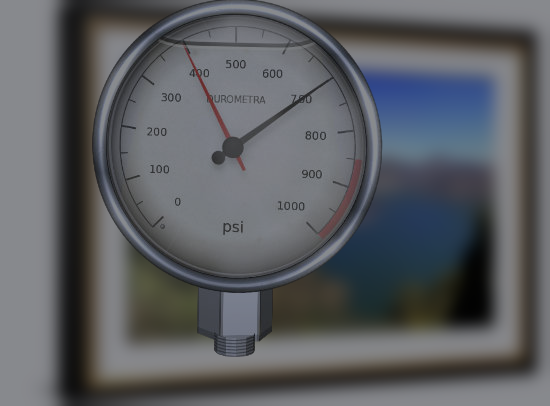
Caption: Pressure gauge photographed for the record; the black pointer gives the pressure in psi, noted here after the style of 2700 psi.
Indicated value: 700 psi
